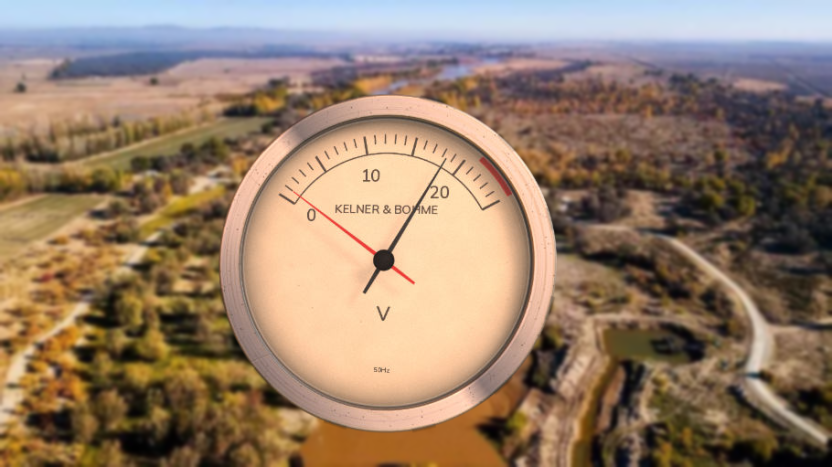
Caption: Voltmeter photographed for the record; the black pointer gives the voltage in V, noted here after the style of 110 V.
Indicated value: 18.5 V
